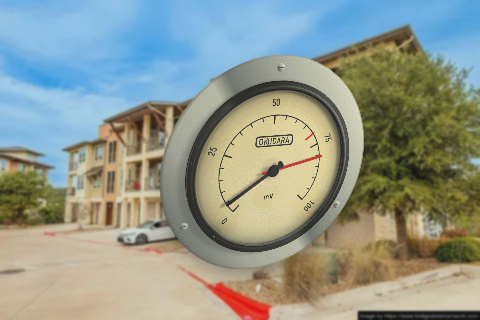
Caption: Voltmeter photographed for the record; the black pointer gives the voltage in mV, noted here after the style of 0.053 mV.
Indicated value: 5 mV
